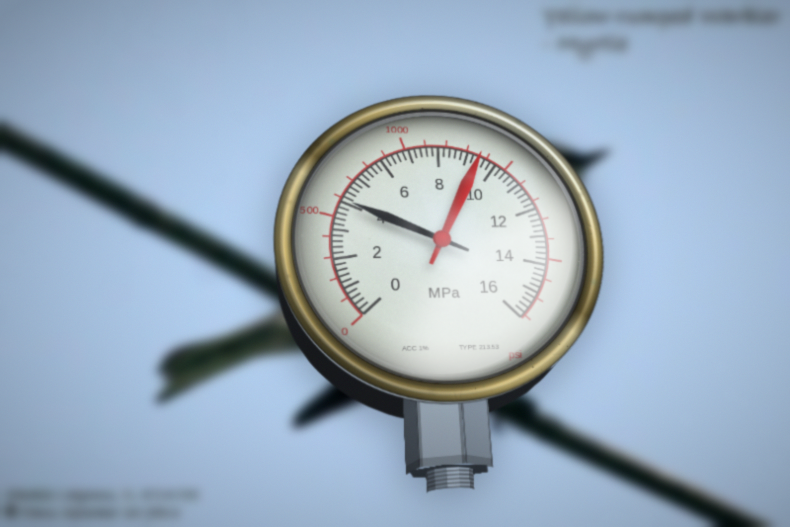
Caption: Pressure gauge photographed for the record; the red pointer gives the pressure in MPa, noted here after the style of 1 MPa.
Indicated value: 9.4 MPa
